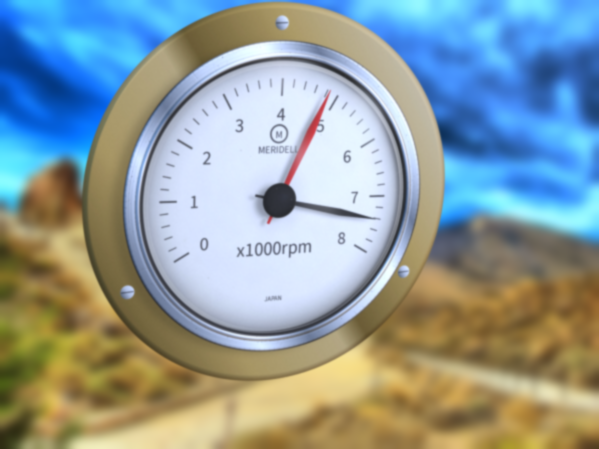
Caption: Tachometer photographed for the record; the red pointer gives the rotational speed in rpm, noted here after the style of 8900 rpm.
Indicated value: 4800 rpm
